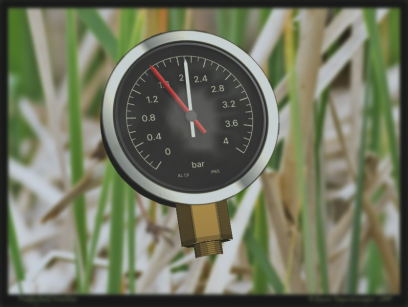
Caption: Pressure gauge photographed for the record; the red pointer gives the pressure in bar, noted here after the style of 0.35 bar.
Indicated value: 1.6 bar
